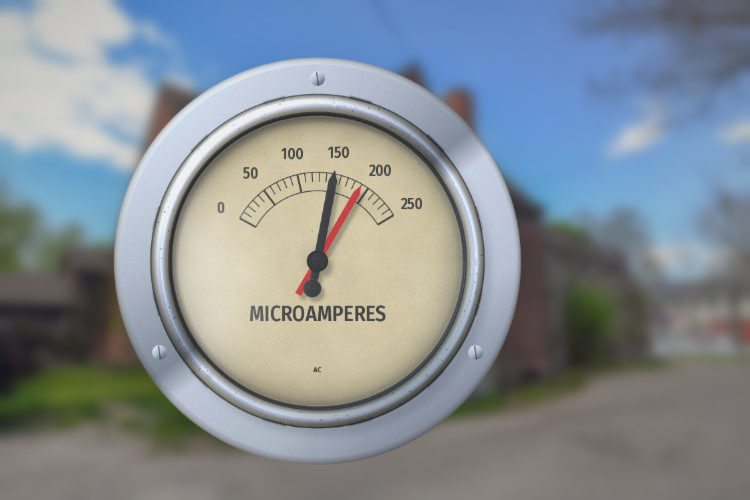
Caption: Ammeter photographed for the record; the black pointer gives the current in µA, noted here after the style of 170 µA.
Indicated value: 150 µA
